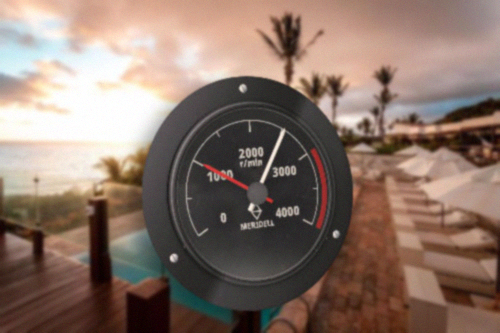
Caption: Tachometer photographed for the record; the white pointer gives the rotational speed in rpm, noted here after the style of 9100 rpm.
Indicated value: 2500 rpm
